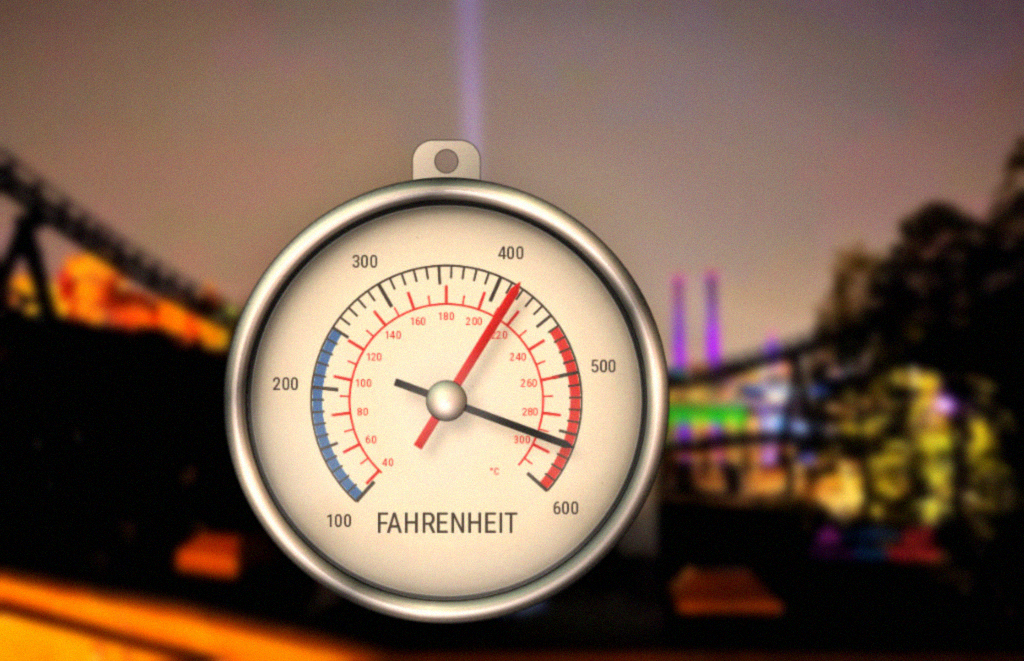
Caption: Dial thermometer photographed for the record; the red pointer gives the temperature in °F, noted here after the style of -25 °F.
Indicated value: 415 °F
